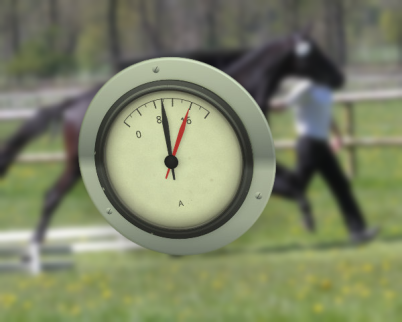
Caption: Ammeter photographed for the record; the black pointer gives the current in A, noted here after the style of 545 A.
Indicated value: 10 A
